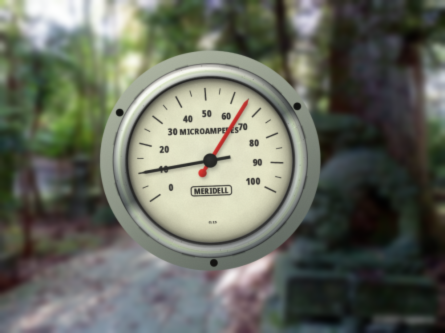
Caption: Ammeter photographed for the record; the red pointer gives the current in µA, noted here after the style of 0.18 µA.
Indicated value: 65 µA
